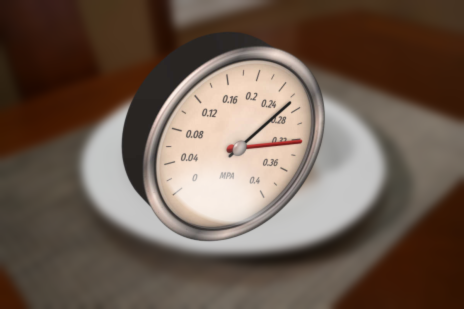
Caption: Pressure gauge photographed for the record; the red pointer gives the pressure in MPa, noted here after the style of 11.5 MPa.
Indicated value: 0.32 MPa
